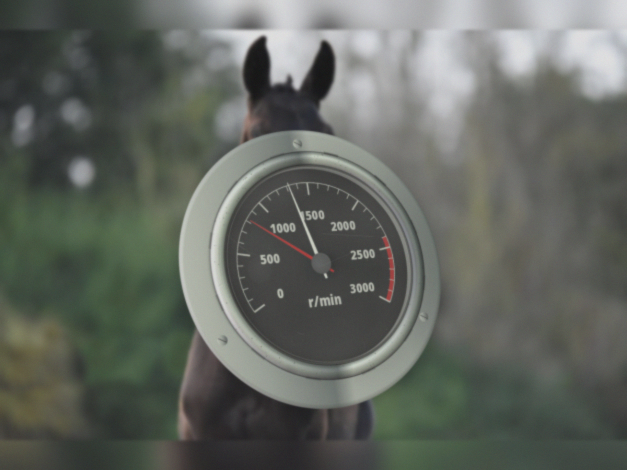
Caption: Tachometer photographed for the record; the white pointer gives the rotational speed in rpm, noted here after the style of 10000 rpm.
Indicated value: 1300 rpm
